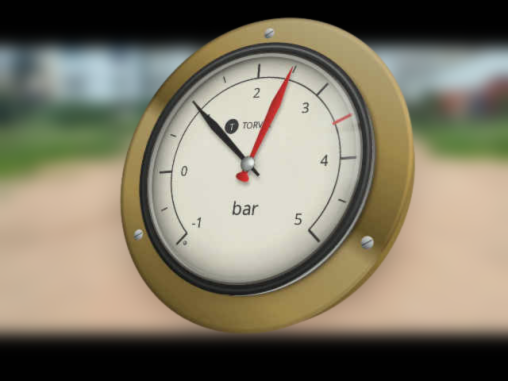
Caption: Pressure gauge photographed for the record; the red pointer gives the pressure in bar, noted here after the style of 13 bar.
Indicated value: 2.5 bar
